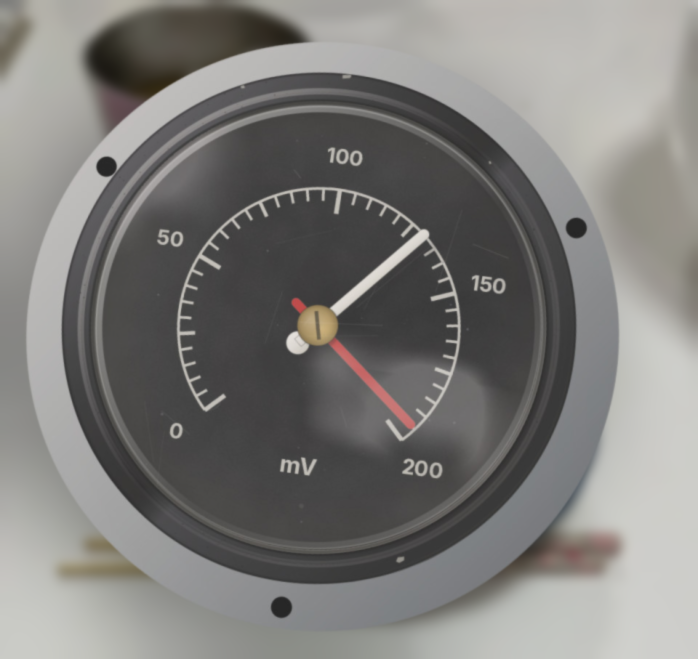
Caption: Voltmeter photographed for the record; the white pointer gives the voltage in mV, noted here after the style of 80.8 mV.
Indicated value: 130 mV
